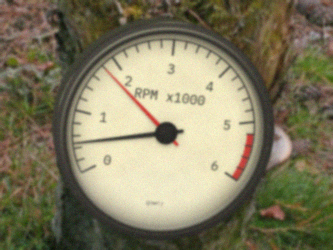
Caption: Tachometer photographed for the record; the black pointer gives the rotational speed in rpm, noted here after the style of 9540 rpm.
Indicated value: 500 rpm
